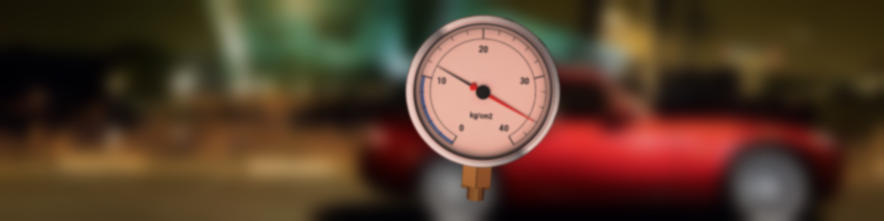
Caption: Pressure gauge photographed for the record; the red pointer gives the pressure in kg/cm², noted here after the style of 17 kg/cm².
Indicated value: 36 kg/cm²
